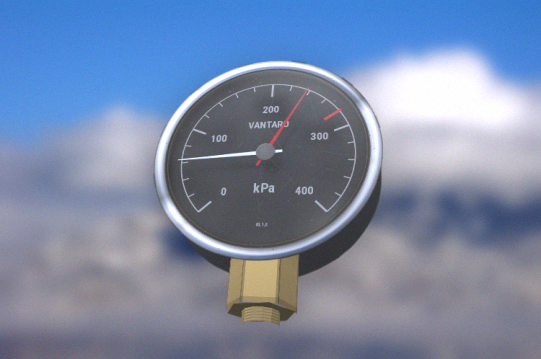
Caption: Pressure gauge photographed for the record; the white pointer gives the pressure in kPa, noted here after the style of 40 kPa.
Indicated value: 60 kPa
